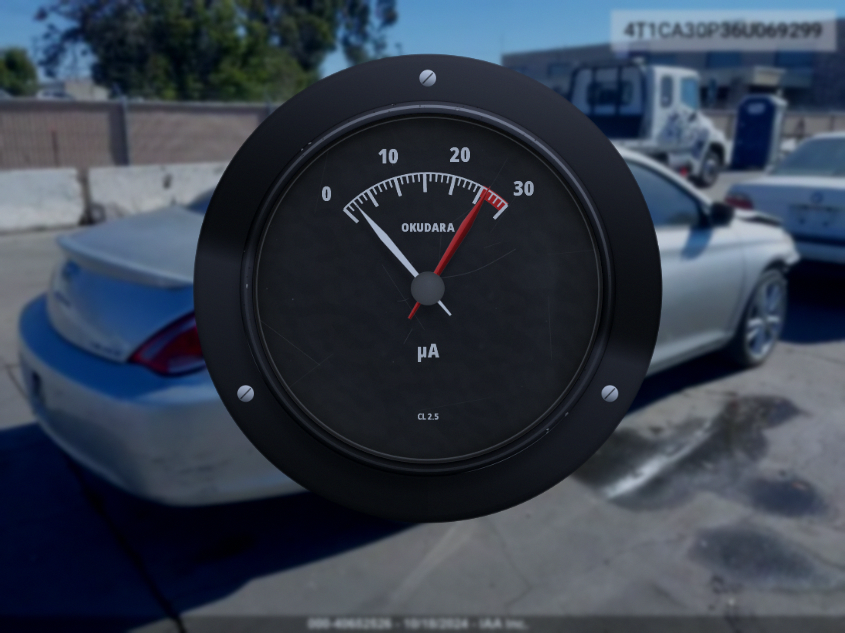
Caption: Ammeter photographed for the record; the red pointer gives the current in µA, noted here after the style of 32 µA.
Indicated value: 26 µA
